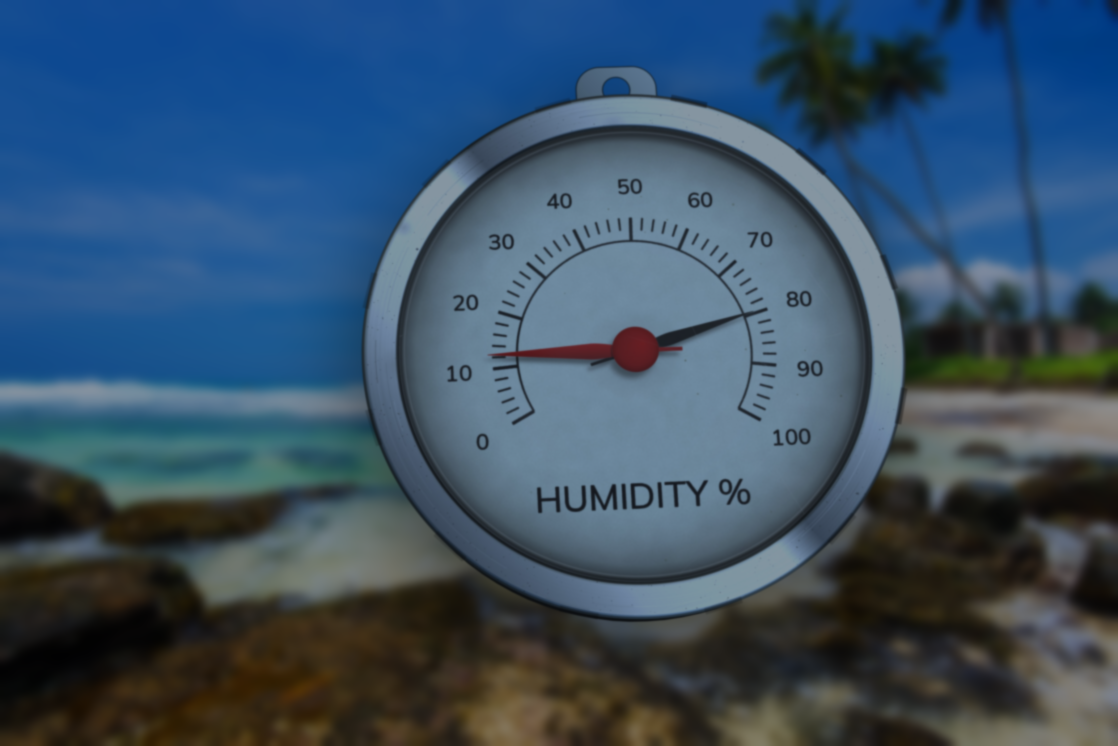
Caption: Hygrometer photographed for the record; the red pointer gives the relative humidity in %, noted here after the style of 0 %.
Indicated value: 12 %
